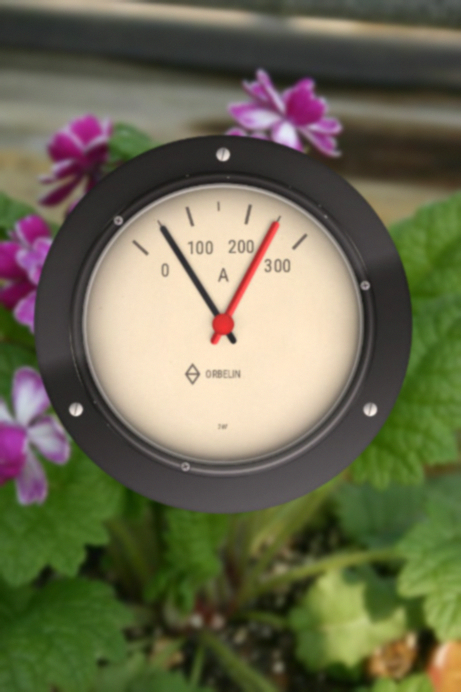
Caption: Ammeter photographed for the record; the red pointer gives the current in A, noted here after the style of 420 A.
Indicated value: 250 A
